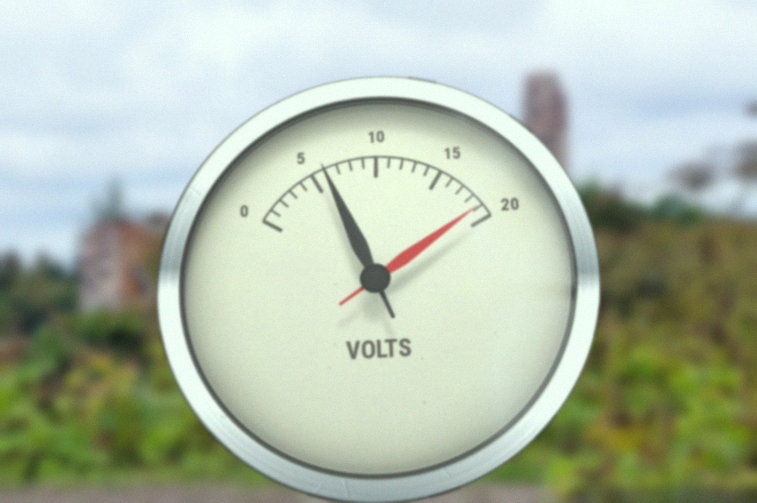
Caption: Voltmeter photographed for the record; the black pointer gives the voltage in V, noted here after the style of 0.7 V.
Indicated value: 6 V
